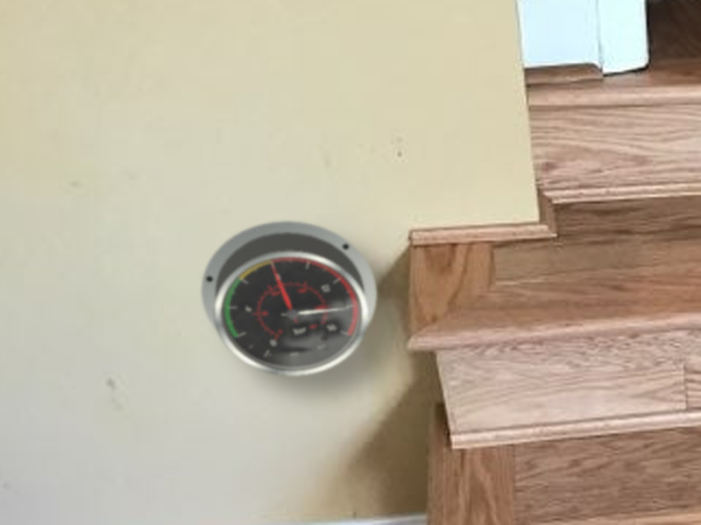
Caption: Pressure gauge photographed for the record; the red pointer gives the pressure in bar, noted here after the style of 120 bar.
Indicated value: 8 bar
